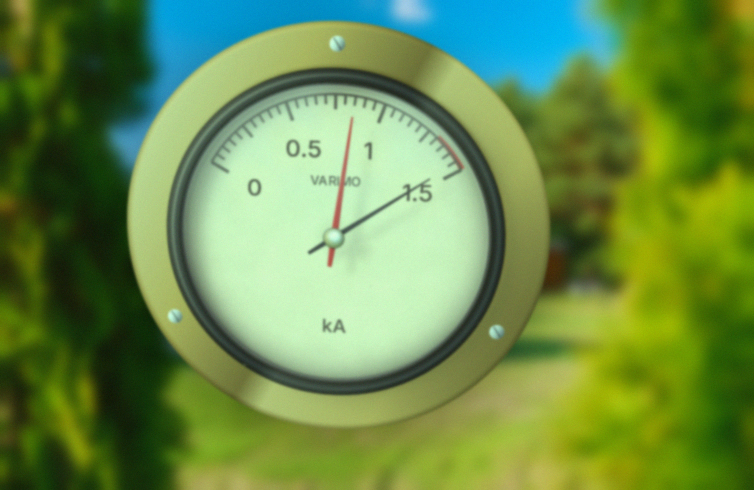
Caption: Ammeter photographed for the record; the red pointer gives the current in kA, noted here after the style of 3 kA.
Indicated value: 0.85 kA
